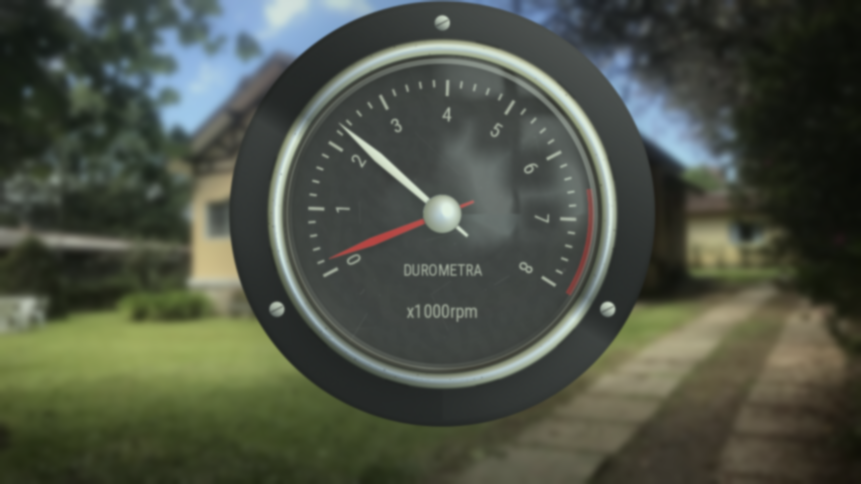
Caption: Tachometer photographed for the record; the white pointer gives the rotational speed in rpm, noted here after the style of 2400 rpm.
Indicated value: 2300 rpm
